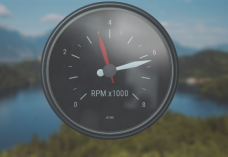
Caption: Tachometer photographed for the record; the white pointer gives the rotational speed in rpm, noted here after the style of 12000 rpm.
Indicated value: 6250 rpm
